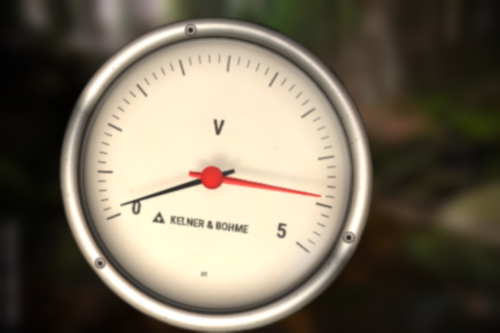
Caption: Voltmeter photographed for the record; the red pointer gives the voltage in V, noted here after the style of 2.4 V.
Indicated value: 4.4 V
